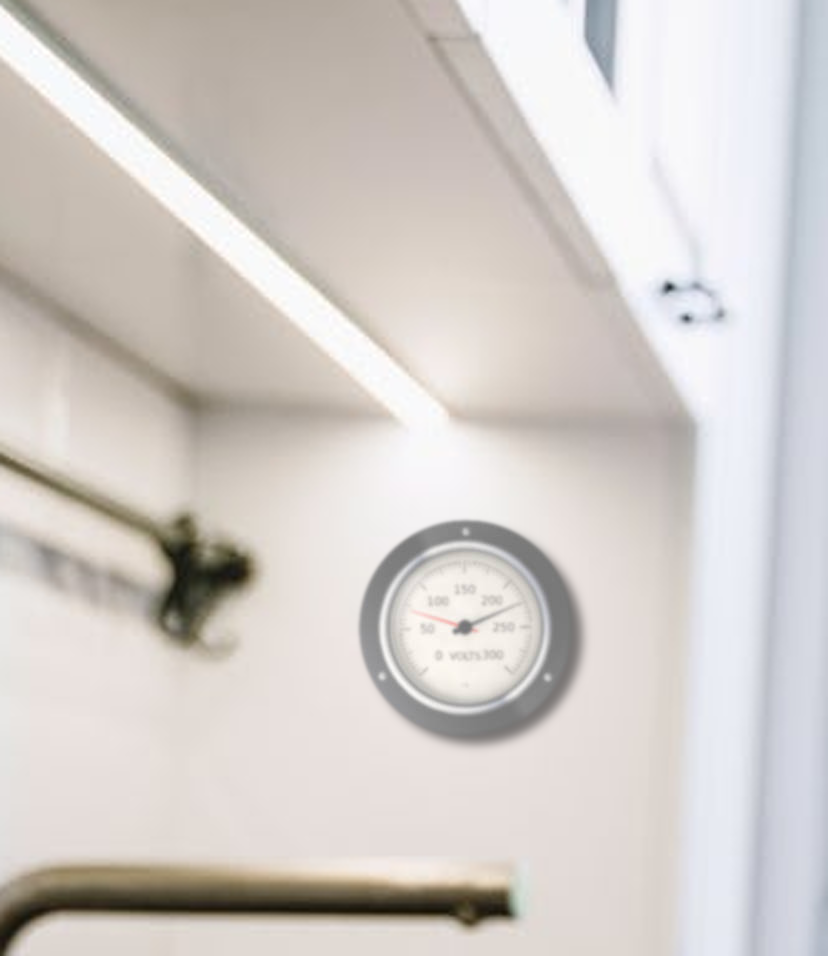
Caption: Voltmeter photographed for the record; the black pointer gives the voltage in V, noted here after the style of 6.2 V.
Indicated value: 225 V
